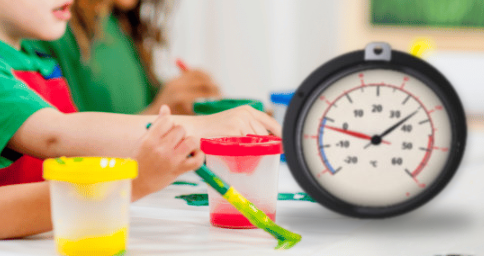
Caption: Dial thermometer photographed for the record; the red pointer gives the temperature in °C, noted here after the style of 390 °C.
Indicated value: -2.5 °C
